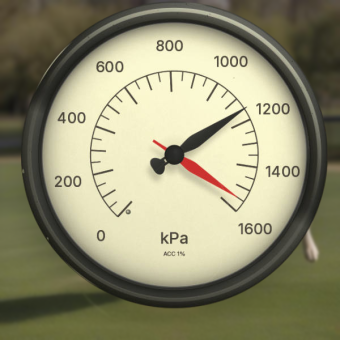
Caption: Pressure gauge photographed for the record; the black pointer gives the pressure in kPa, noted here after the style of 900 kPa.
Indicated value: 1150 kPa
